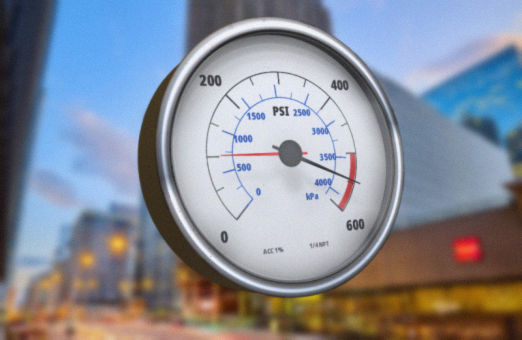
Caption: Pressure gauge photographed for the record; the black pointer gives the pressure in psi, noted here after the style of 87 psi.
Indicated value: 550 psi
